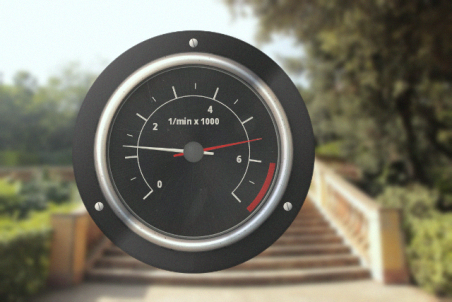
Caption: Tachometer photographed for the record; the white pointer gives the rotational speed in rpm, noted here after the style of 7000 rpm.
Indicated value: 1250 rpm
